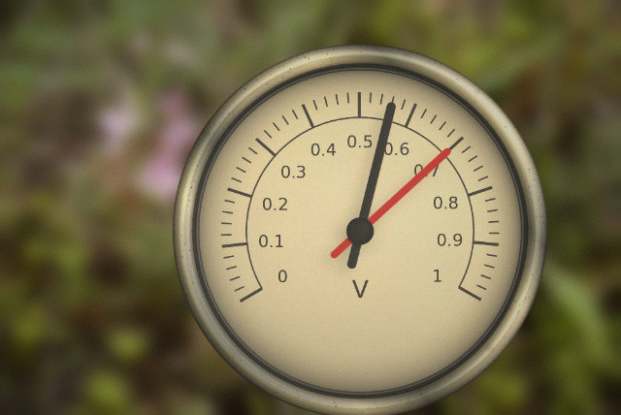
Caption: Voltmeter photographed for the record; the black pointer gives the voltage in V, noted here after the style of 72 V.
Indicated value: 0.56 V
